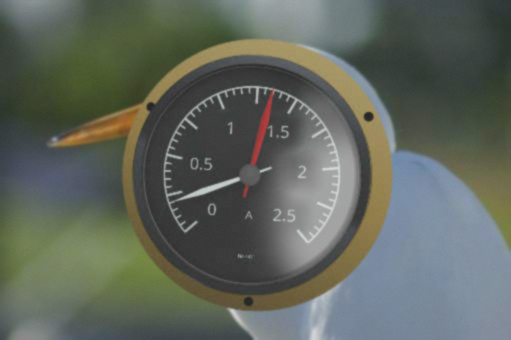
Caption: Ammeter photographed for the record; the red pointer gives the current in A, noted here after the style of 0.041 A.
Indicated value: 1.35 A
